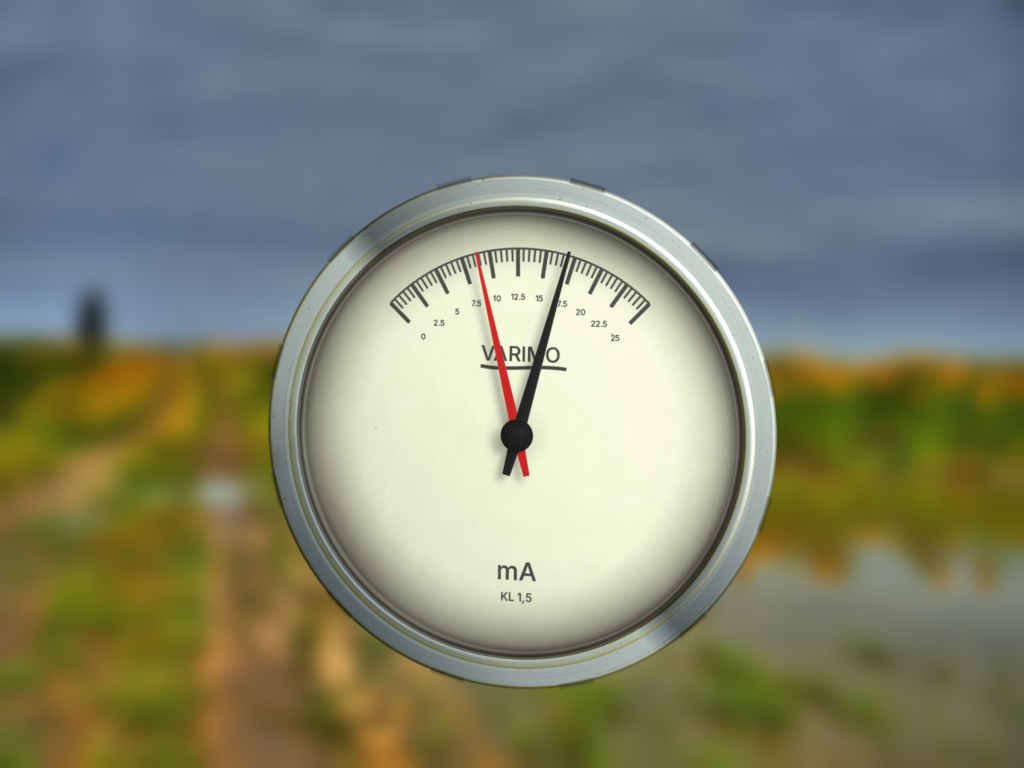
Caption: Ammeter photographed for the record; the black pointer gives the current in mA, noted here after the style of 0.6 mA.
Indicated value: 17 mA
